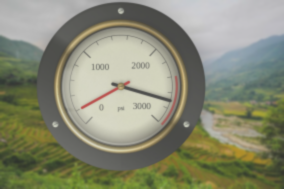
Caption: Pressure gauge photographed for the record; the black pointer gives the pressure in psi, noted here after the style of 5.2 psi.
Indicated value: 2700 psi
